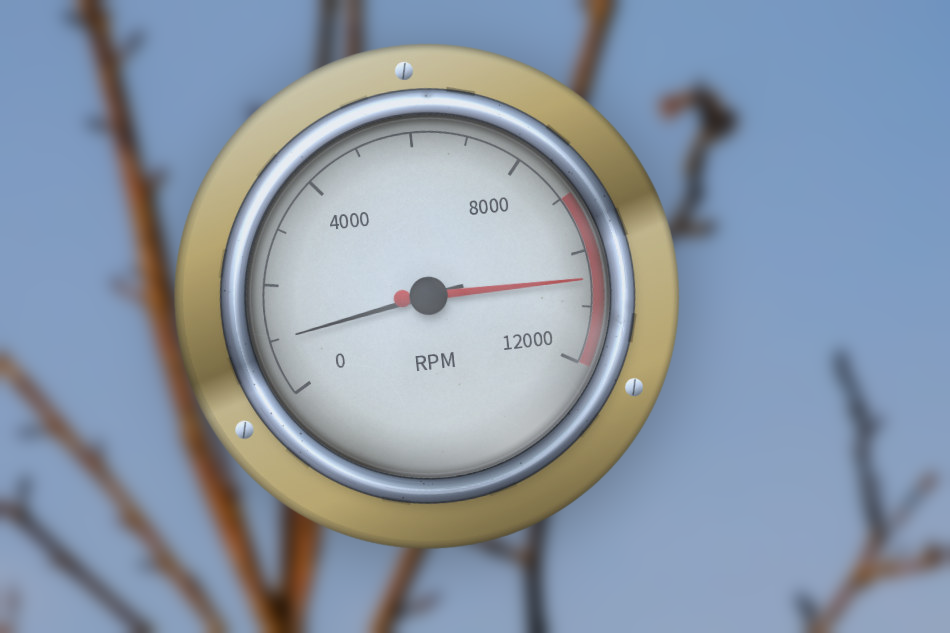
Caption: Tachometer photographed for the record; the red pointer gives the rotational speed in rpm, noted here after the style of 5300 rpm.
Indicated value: 10500 rpm
